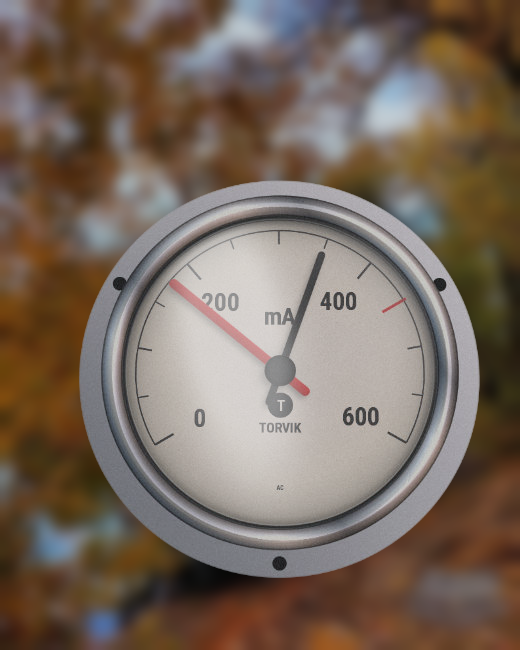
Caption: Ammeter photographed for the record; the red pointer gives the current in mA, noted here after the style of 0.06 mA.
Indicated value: 175 mA
